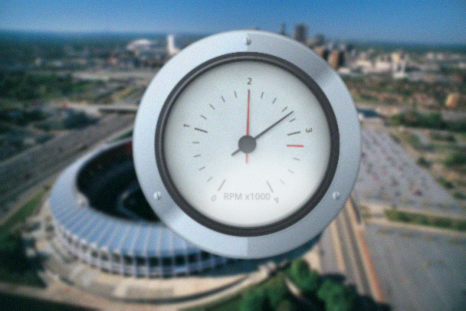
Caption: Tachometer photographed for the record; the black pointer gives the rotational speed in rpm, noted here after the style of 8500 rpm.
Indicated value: 2700 rpm
